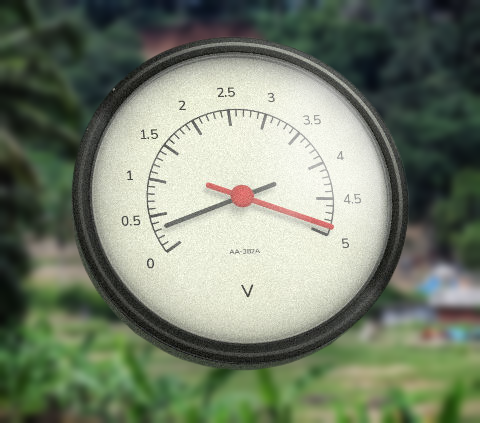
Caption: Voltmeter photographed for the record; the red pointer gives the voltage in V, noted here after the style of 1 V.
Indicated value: 4.9 V
